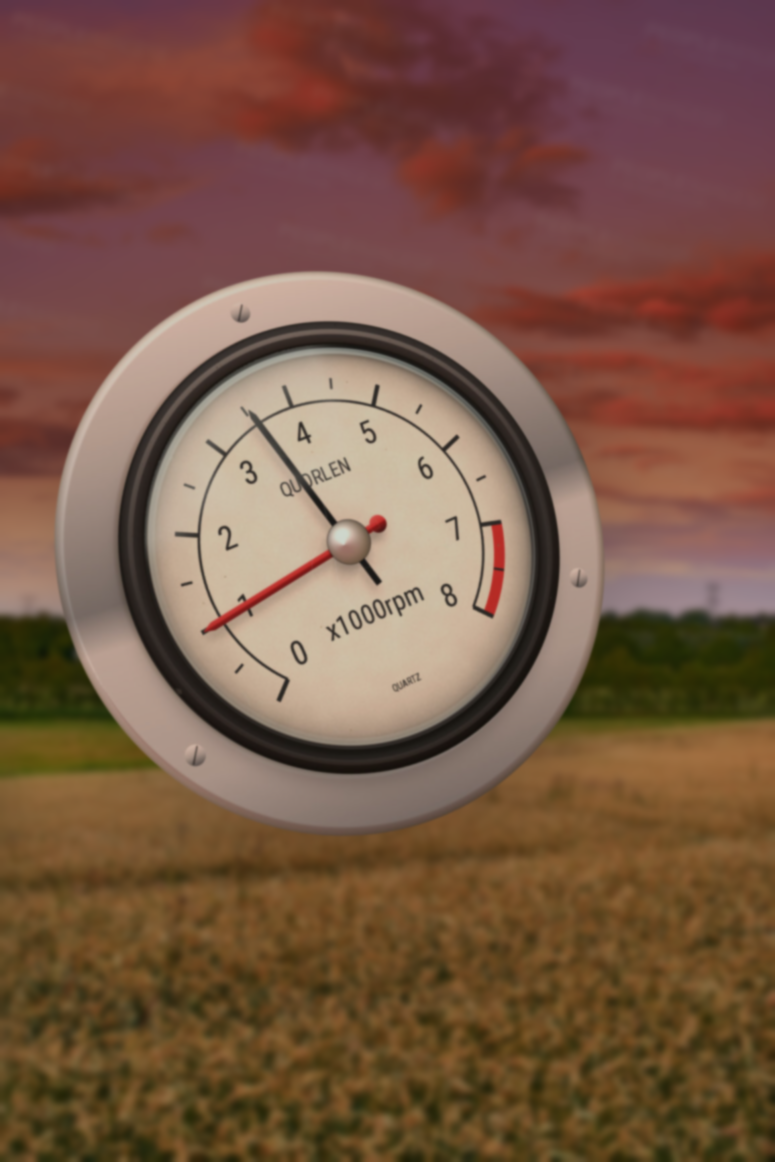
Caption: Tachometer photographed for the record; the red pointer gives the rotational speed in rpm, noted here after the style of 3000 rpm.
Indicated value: 1000 rpm
